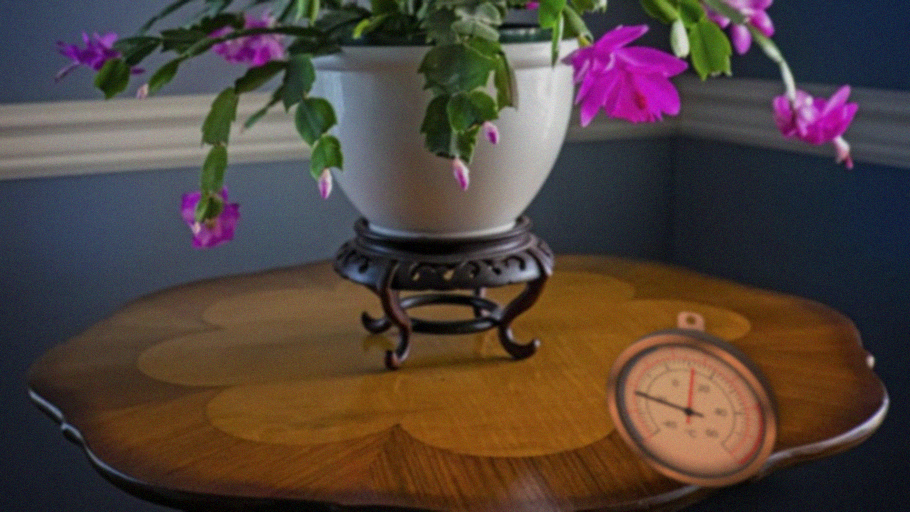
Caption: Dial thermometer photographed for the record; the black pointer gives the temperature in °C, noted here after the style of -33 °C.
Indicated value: -20 °C
